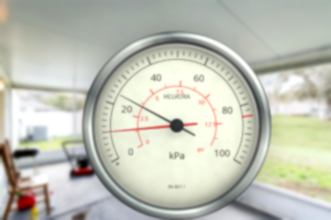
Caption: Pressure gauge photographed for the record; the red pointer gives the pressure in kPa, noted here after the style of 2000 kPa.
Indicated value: 10 kPa
